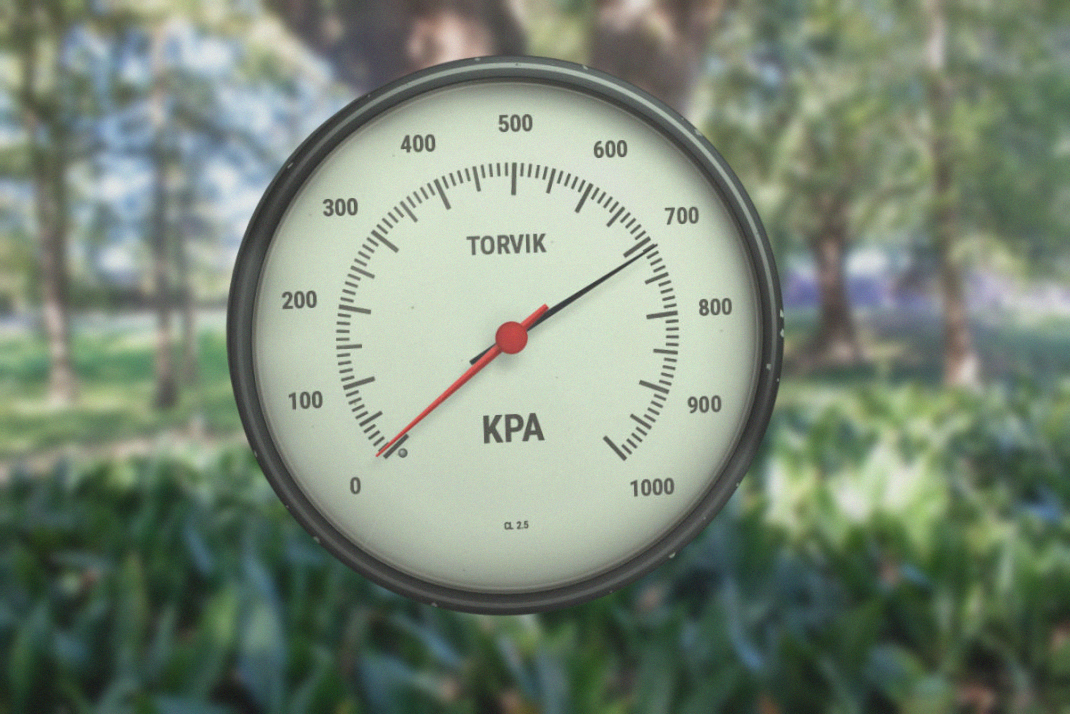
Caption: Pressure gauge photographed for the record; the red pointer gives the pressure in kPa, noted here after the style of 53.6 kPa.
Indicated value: 10 kPa
